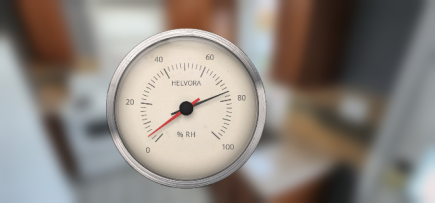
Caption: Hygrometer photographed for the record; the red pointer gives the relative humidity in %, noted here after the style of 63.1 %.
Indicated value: 4 %
